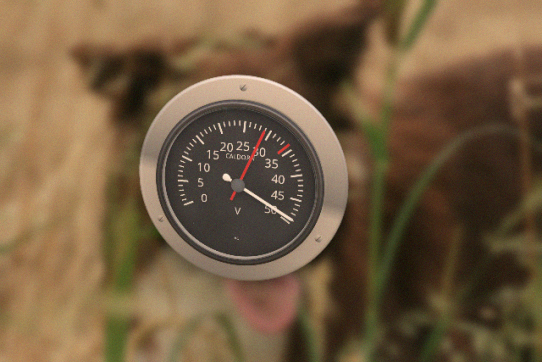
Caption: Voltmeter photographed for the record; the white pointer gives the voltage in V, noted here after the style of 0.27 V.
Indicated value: 49 V
